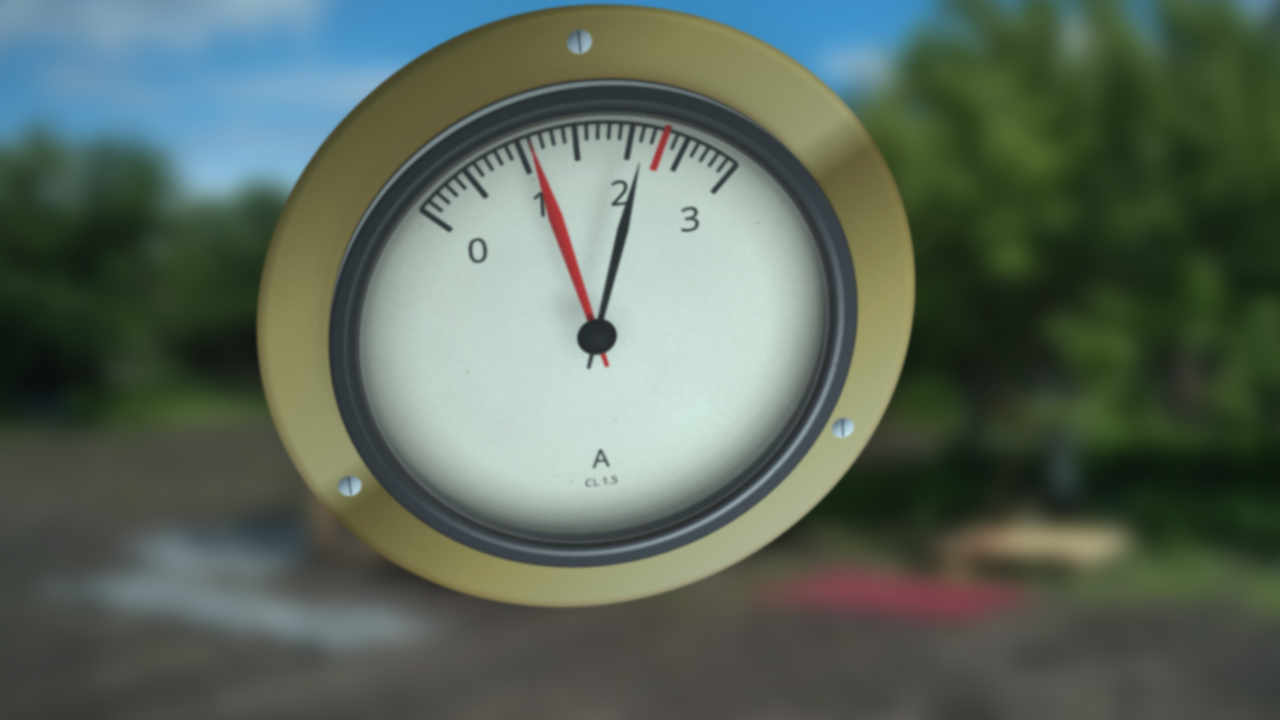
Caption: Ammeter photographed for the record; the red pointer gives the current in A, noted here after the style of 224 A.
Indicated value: 1.1 A
